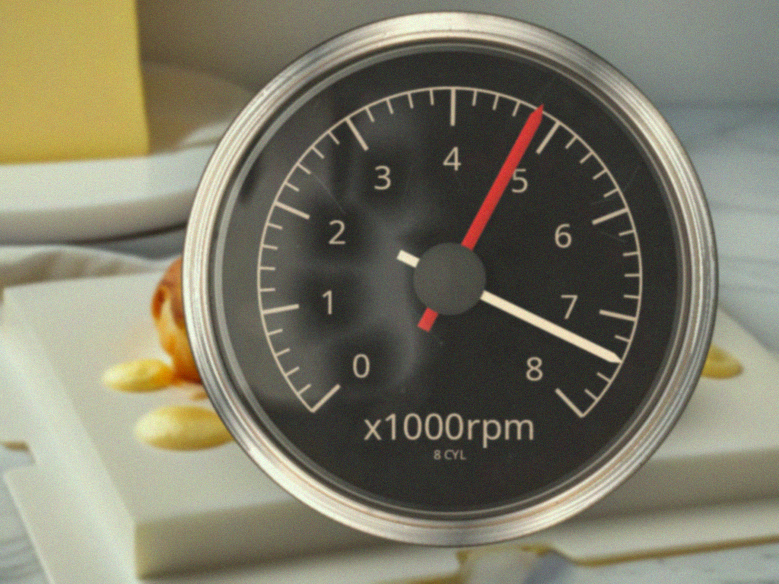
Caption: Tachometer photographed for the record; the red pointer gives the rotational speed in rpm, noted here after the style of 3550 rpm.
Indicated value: 4800 rpm
